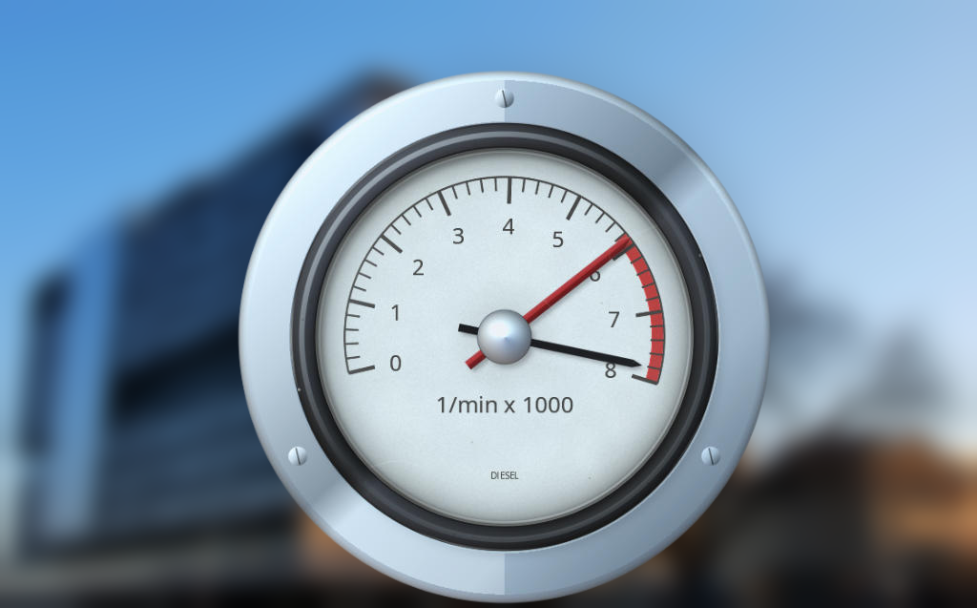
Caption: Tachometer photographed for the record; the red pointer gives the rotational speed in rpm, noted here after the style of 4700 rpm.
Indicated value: 5900 rpm
